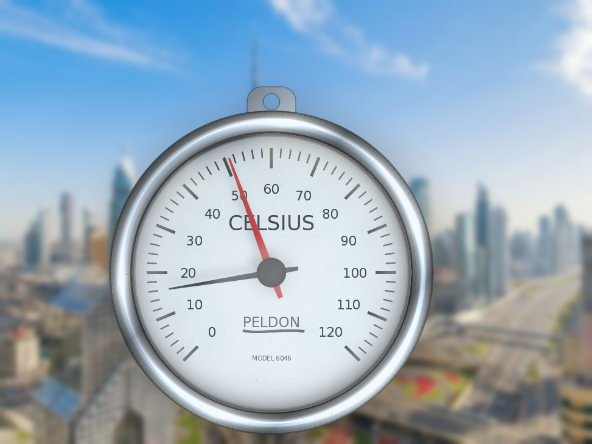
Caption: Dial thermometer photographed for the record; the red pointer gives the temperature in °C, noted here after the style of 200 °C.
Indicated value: 51 °C
